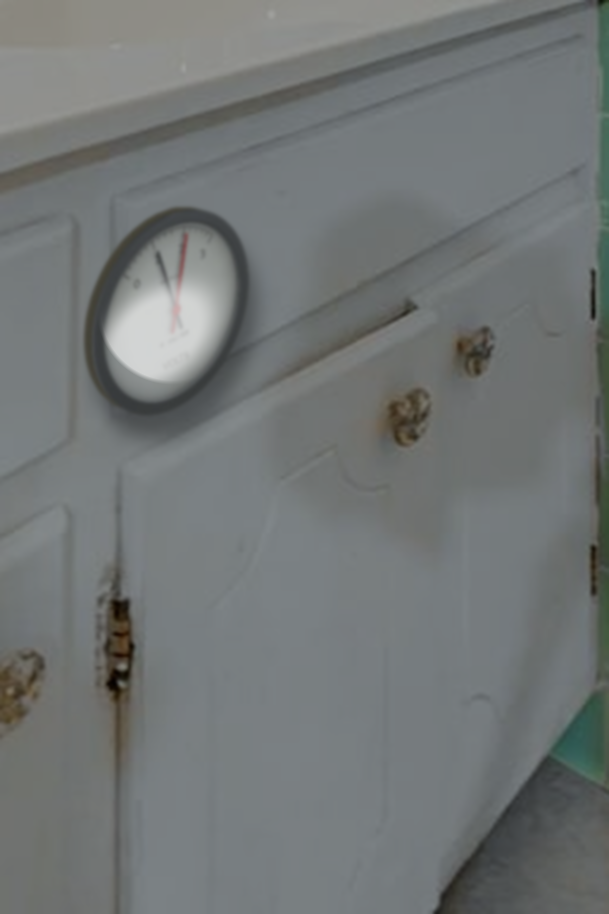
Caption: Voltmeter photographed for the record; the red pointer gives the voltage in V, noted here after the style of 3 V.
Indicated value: 2 V
